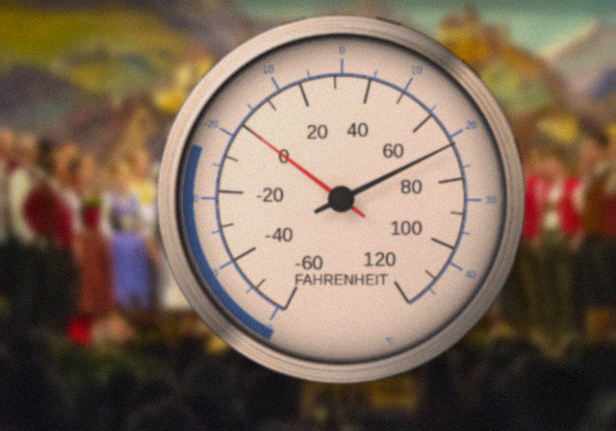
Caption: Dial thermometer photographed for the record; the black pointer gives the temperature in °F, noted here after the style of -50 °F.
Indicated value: 70 °F
